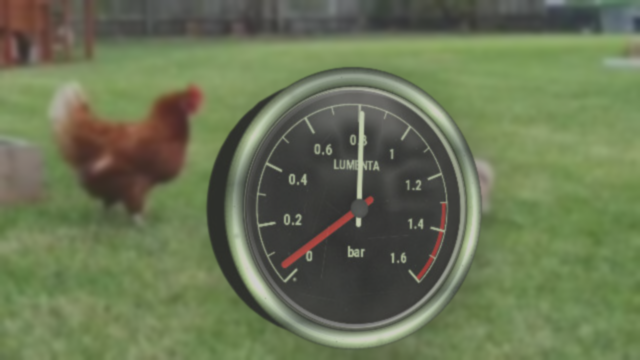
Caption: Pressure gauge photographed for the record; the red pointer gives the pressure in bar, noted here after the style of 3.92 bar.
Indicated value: 0.05 bar
